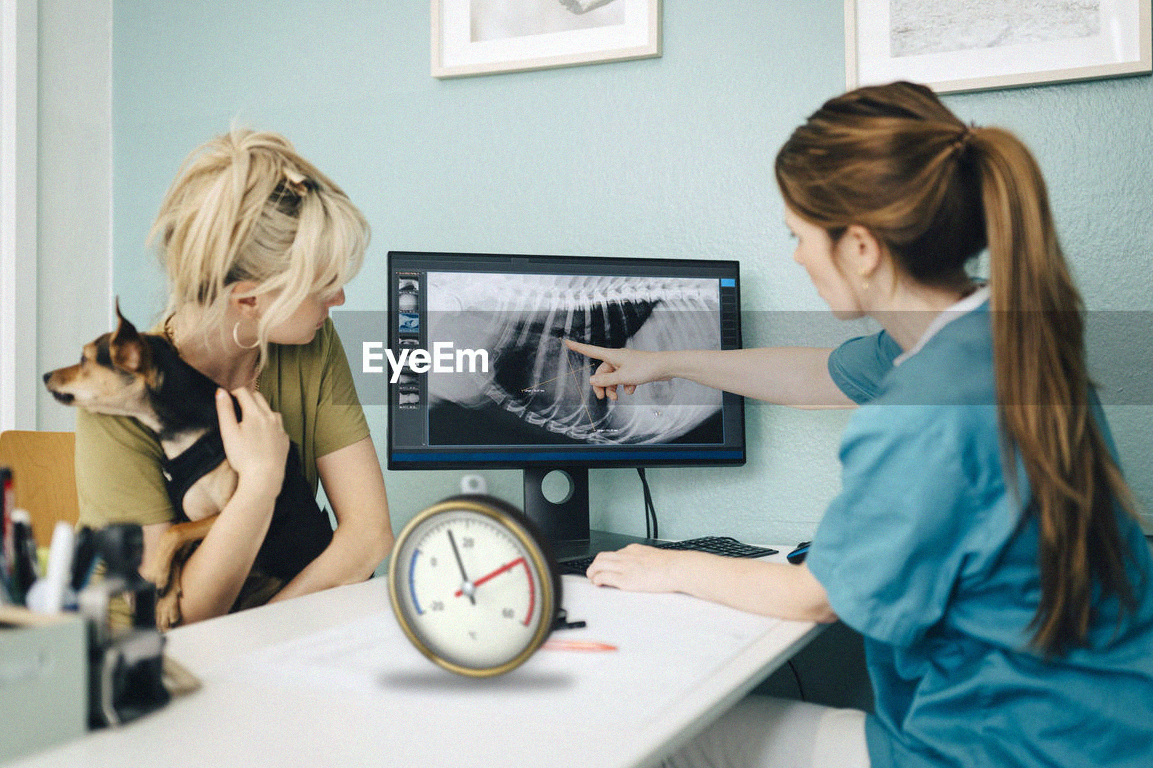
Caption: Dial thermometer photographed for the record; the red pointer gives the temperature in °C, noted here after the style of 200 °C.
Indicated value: 40 °C
